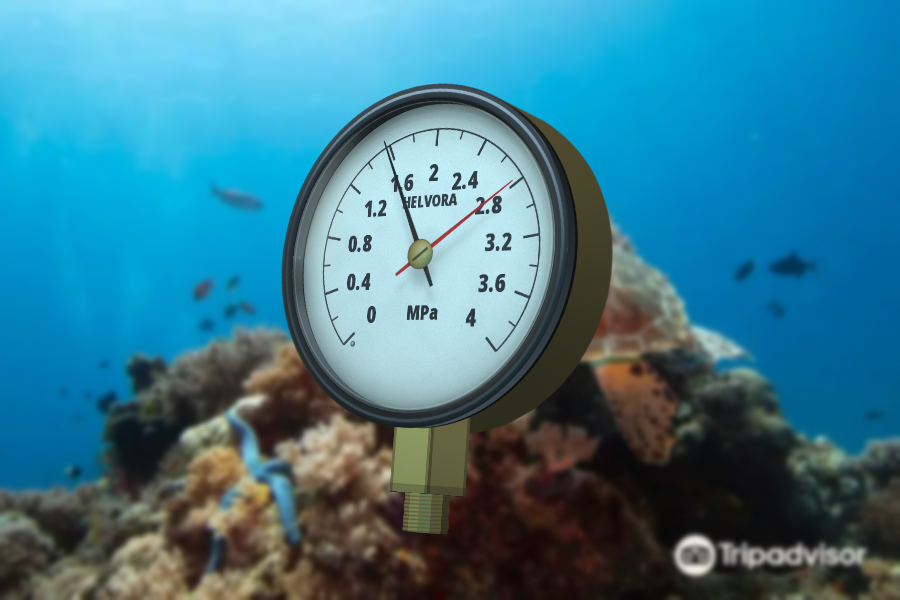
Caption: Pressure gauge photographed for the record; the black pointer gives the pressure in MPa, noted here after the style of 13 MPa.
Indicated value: 1.6 MPa
